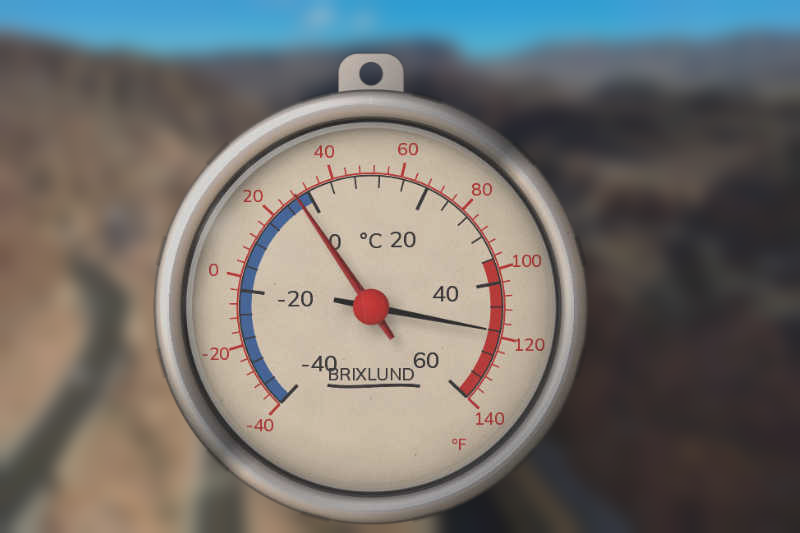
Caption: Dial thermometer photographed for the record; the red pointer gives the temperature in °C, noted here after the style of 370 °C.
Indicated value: -2 °C
